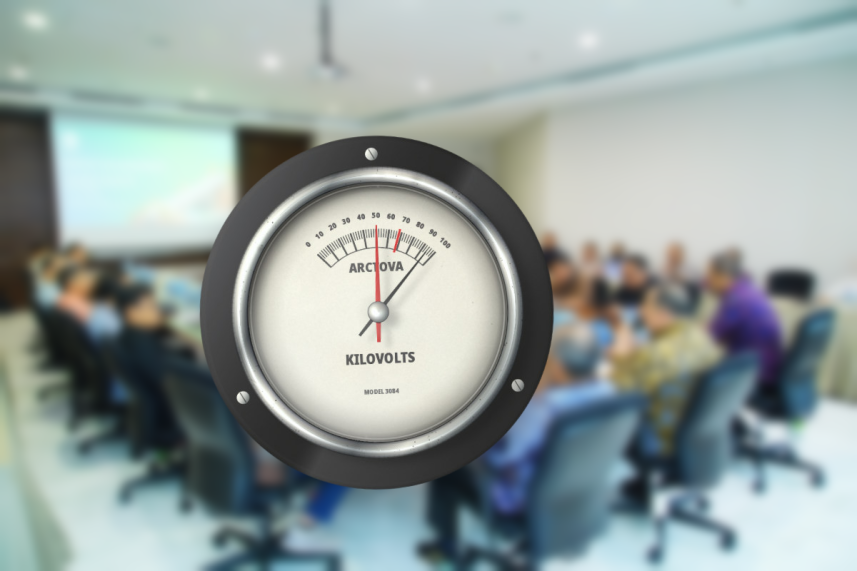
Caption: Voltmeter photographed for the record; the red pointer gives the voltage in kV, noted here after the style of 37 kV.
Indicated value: 50 kV
